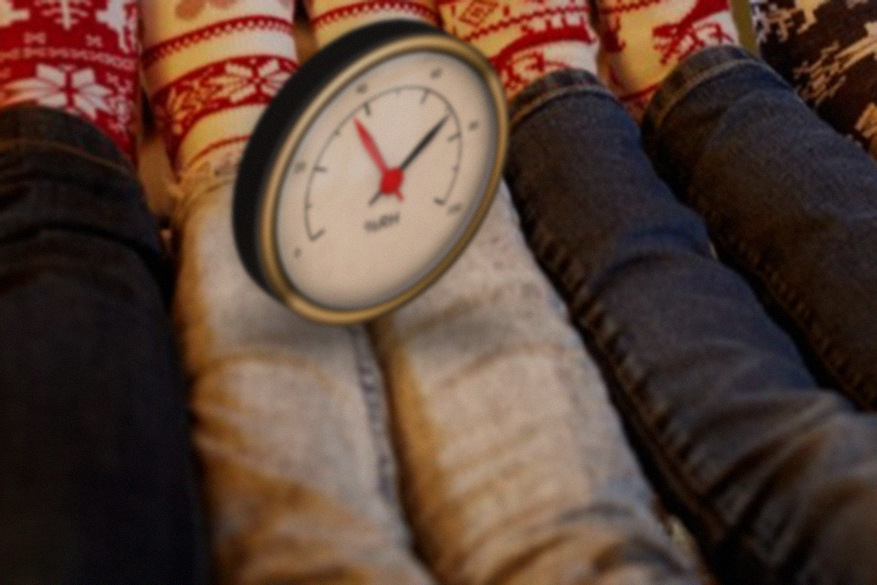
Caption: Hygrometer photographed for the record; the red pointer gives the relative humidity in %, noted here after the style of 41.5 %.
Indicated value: 35 %
